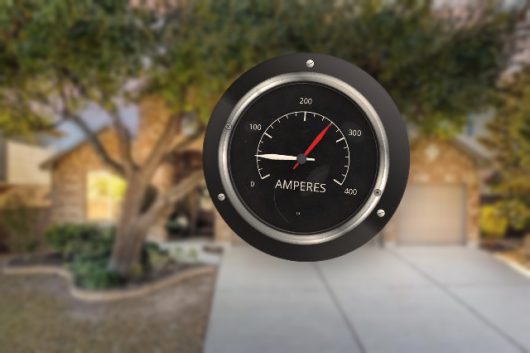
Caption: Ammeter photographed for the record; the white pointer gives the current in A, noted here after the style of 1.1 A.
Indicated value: 50 A
